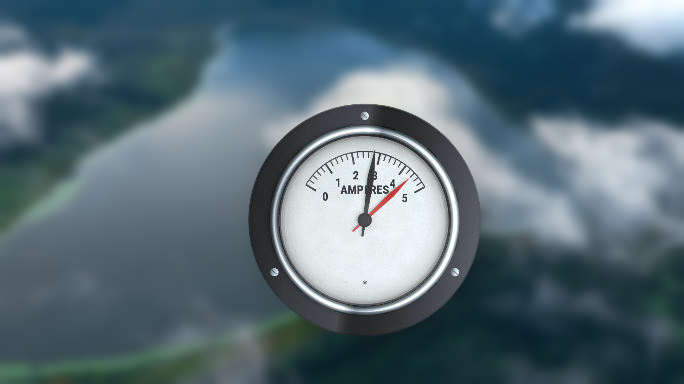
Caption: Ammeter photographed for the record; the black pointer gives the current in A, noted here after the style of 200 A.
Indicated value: 2.8 A
